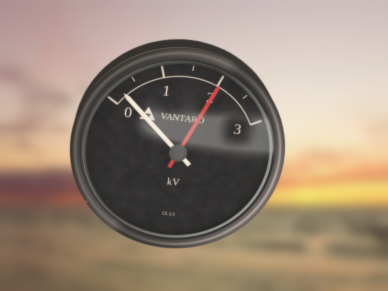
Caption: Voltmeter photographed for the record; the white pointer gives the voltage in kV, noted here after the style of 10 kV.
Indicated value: 0.25 kV
